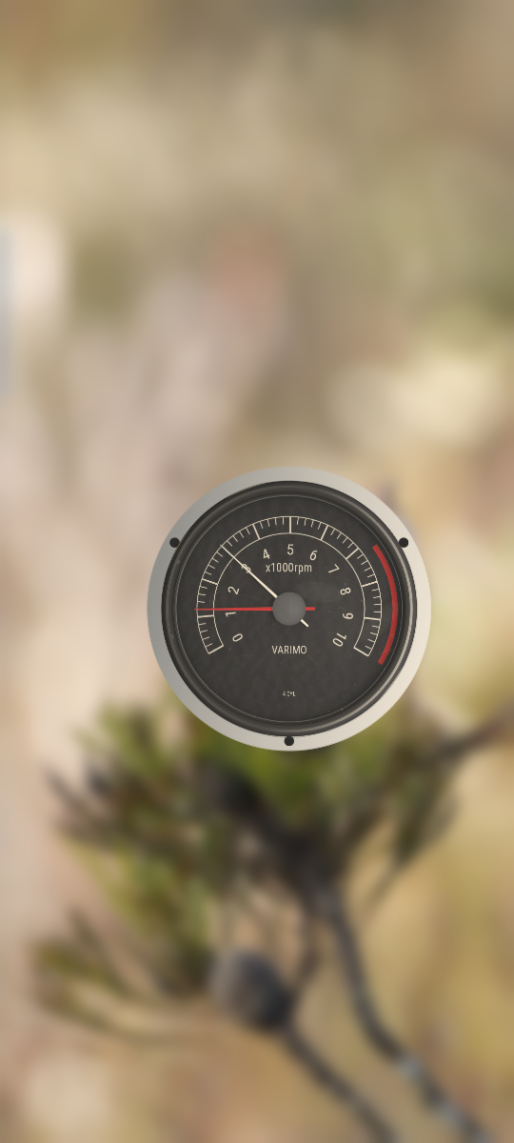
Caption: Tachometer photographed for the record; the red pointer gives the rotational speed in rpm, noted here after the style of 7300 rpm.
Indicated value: 1200 rpm
